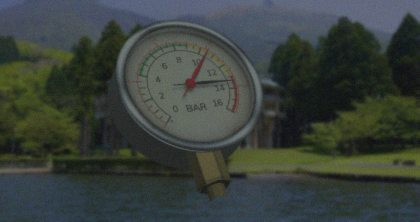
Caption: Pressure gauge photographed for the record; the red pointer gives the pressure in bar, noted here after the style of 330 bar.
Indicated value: 10.5 bar
